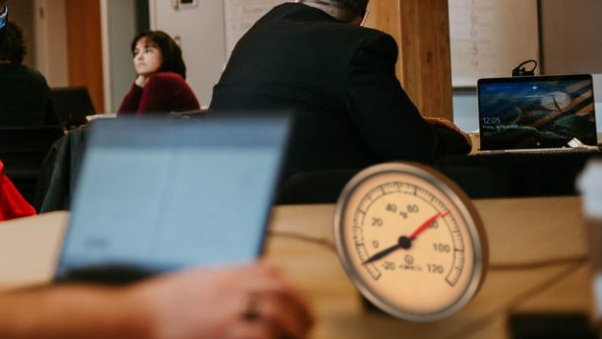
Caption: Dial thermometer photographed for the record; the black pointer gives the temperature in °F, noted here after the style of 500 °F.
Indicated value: -10 °F
